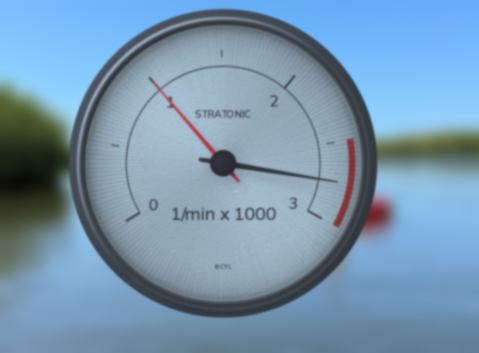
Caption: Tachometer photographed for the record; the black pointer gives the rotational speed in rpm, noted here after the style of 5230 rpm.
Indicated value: 2750 rpm
